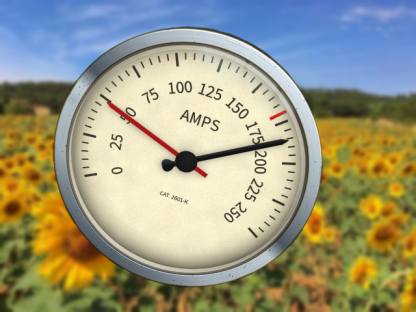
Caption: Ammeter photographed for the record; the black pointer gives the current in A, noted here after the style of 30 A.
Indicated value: 185 A
